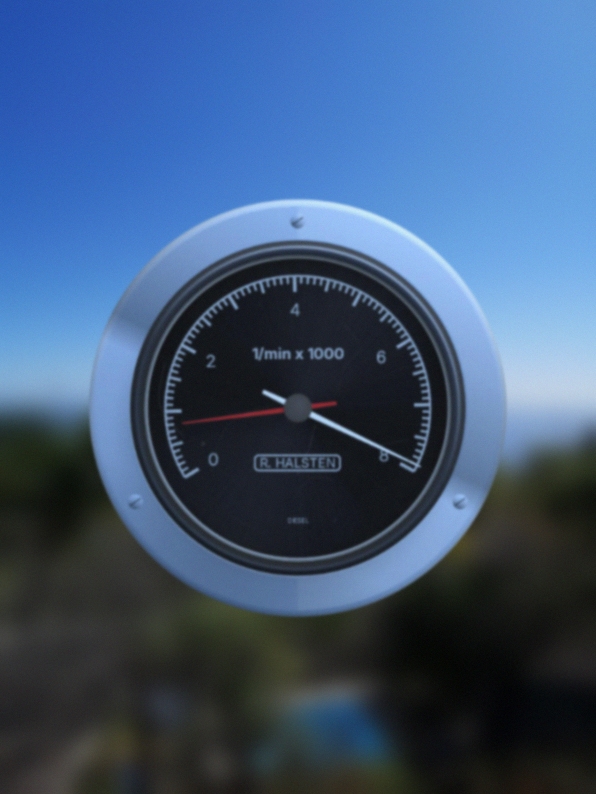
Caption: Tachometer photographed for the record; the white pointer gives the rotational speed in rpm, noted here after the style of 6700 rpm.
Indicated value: 7900 rpm
